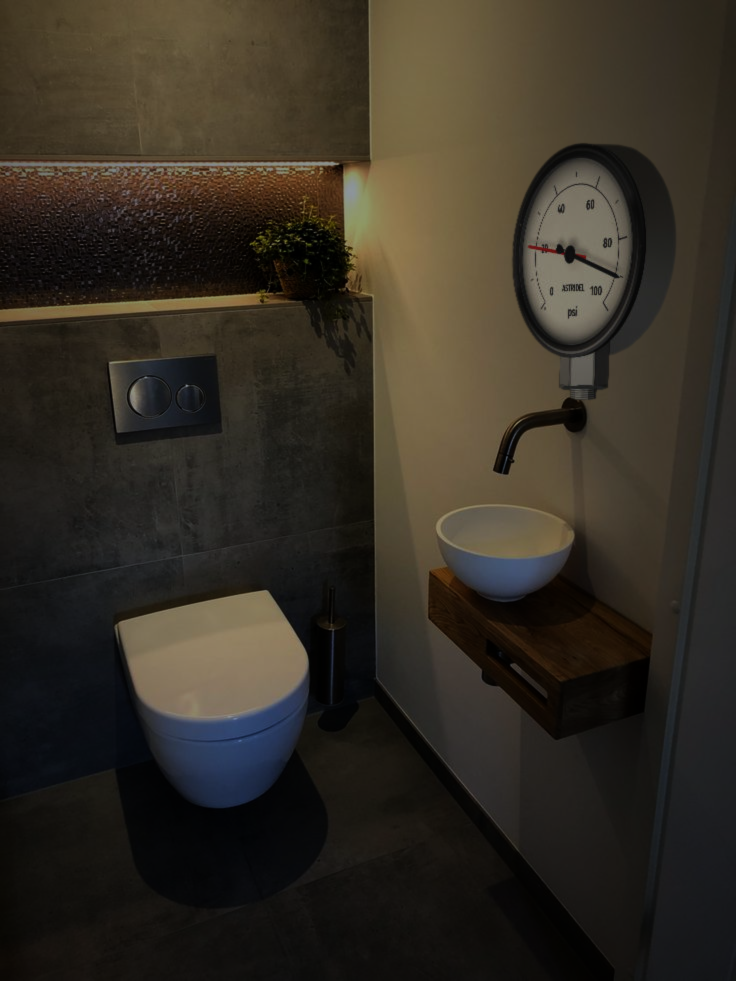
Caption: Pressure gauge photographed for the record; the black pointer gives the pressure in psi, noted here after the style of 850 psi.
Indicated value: 90 psi
